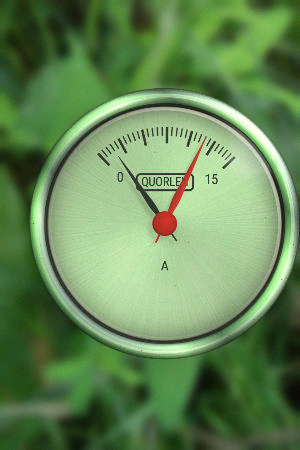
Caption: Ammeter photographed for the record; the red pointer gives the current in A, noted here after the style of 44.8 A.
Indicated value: 11.5 A
